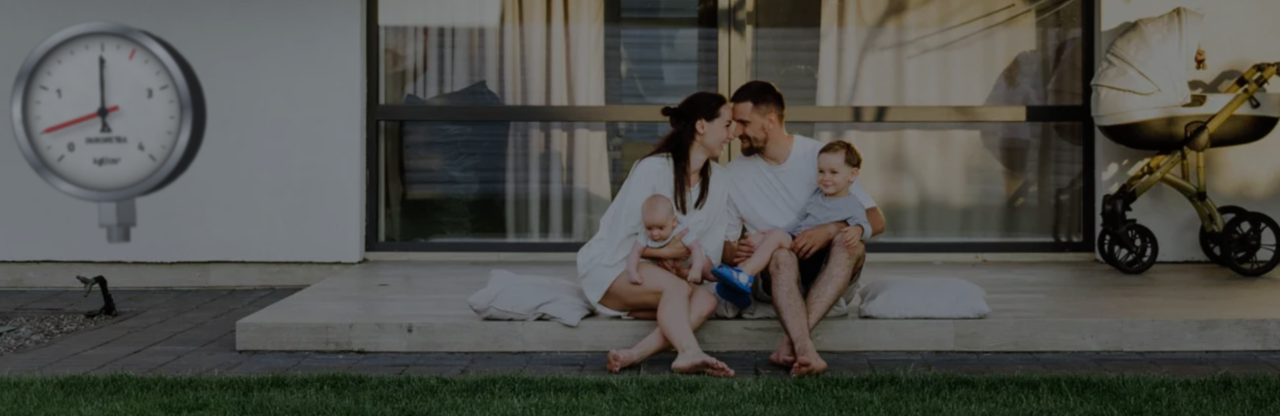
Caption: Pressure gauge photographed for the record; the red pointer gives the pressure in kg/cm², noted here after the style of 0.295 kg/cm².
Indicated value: 0.4 kg/cm²
